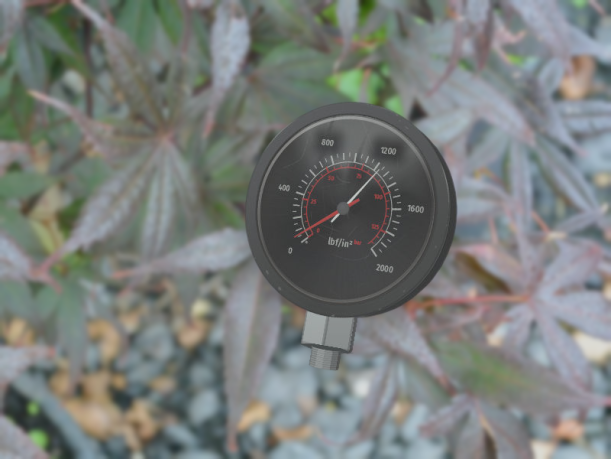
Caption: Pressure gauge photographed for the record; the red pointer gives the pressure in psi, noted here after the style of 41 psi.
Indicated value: 50 psi
